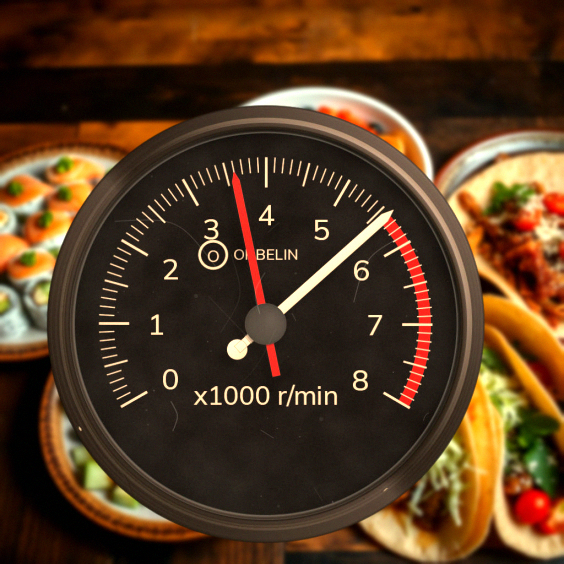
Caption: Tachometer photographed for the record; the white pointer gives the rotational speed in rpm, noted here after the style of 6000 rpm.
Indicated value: 5600 rpm
